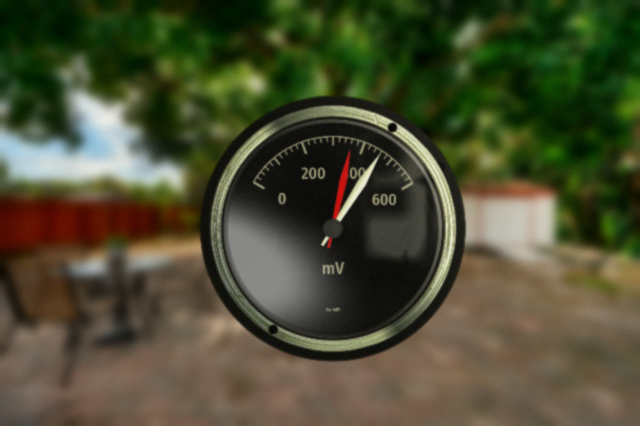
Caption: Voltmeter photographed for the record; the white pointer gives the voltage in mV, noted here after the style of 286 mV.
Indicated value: 460 mV
